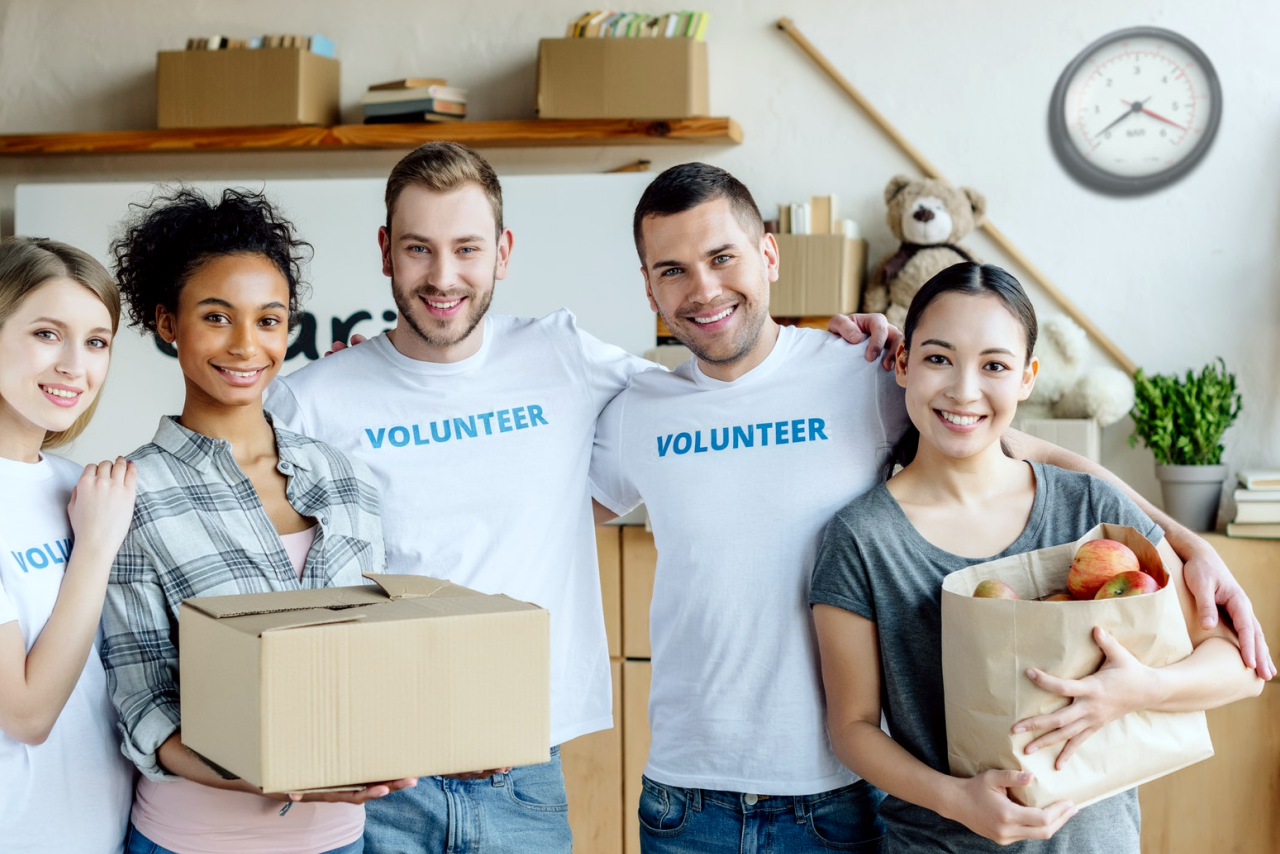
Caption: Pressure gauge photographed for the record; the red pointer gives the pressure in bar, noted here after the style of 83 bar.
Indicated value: 5.6 bar
